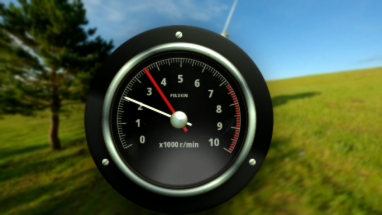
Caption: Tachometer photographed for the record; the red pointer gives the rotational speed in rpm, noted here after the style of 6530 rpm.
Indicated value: 3500 rpm
